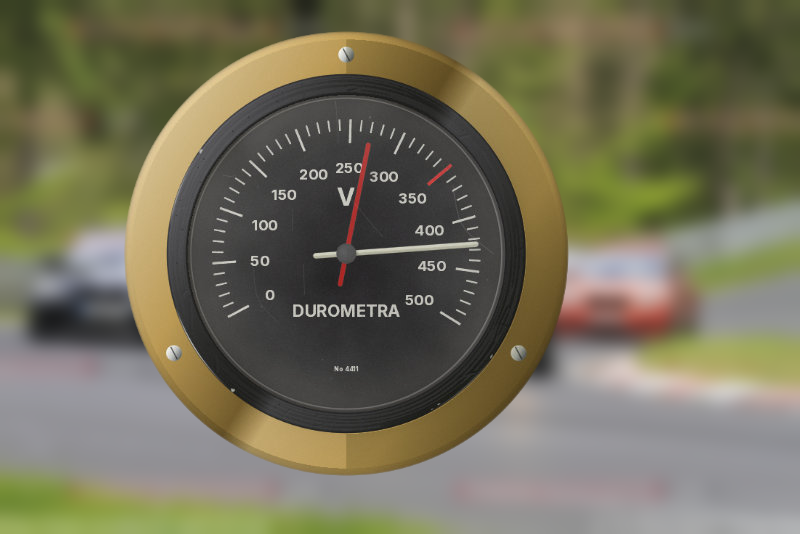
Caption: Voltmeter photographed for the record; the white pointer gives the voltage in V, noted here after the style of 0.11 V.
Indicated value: 425 V
